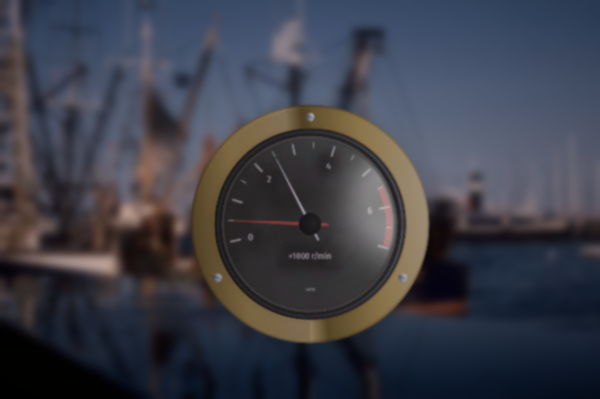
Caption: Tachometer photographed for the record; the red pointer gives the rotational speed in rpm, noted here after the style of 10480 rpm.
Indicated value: 500 rpm
